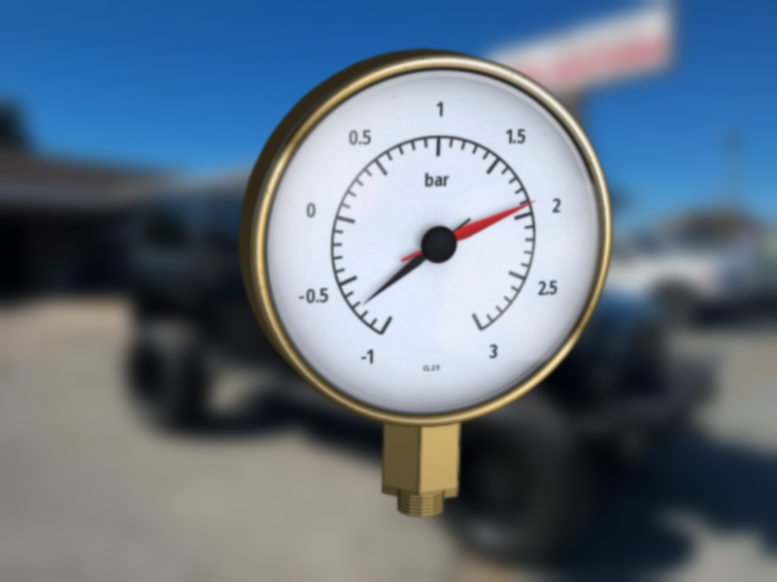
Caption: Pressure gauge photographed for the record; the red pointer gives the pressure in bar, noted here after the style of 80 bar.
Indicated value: 1.9 bar
